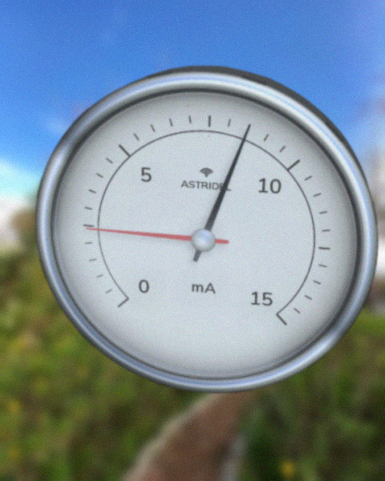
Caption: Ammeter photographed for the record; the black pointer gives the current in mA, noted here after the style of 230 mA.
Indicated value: 8.5 mA
